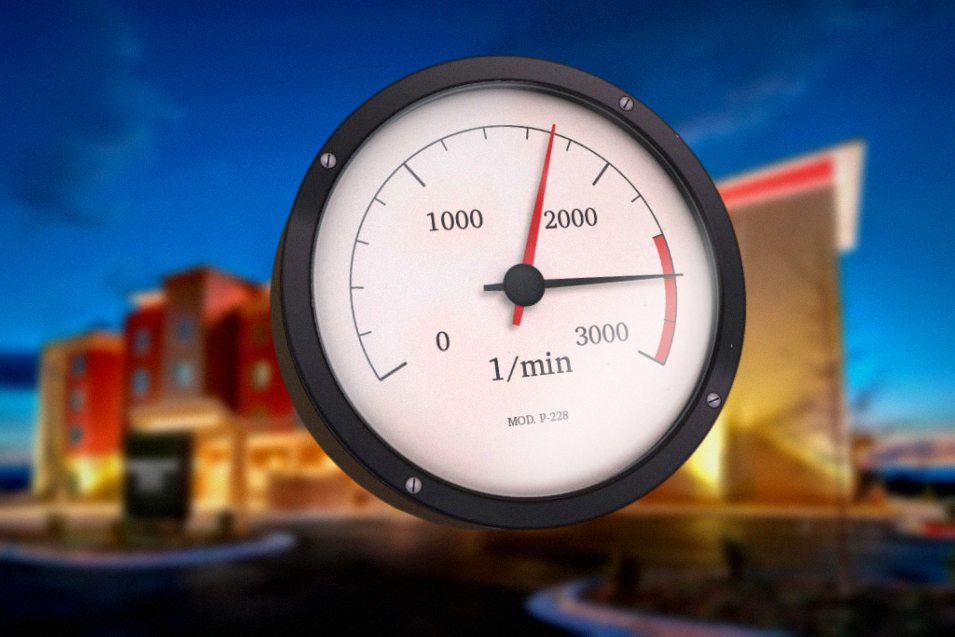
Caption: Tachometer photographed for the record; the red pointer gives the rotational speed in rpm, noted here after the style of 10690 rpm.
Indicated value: 1700 rpm
